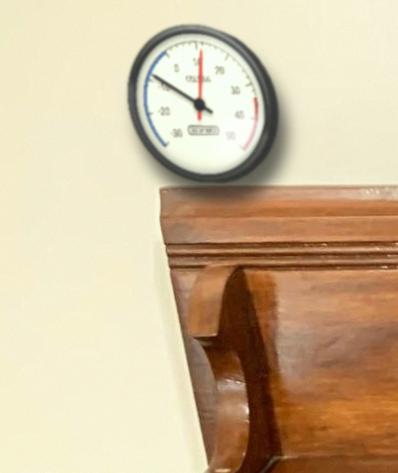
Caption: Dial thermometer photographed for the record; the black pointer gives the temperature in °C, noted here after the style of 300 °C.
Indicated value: -8 °C
